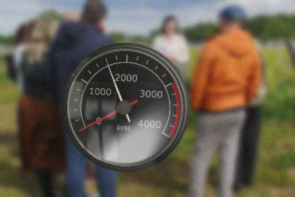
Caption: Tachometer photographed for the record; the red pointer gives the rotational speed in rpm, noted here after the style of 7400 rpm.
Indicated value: 0 rpm
